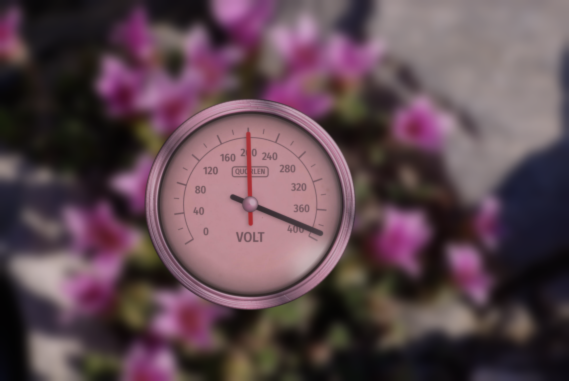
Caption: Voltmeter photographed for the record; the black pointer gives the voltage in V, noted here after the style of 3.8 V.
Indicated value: 390 V
